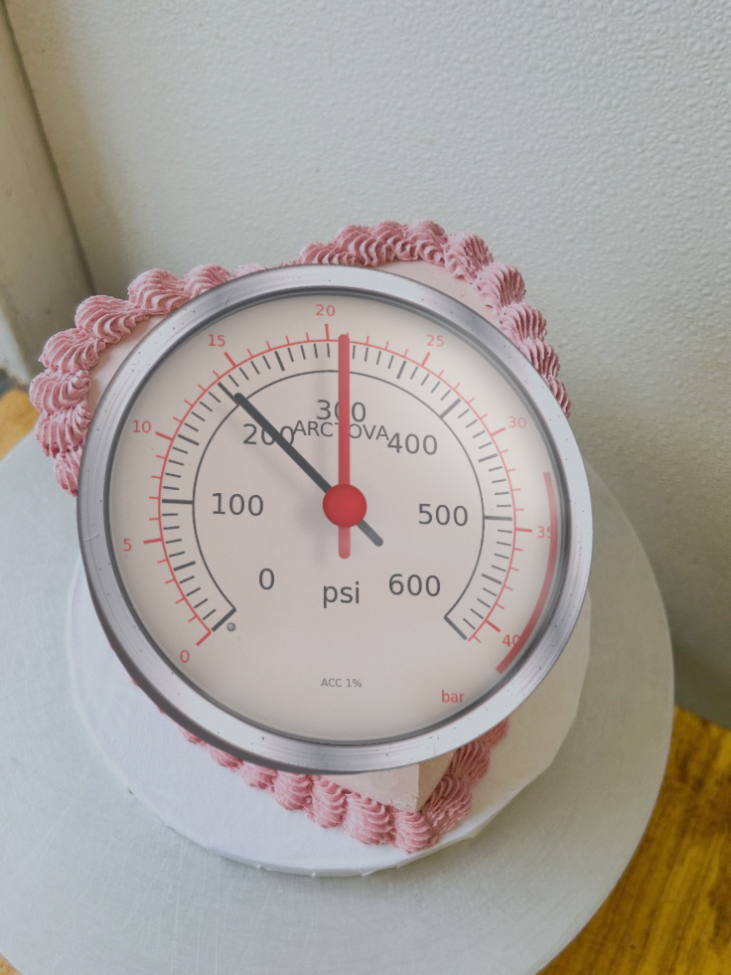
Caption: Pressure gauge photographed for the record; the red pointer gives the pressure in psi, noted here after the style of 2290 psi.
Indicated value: 300 psi
